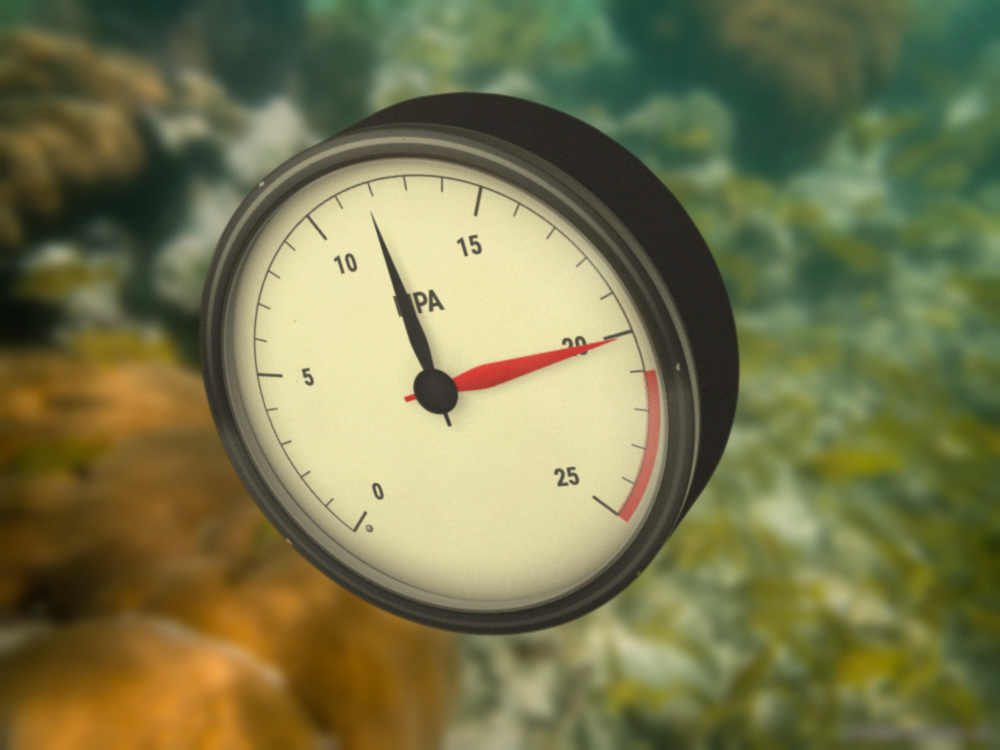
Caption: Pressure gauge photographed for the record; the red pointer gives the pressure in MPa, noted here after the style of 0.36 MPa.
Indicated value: 20 MPa
